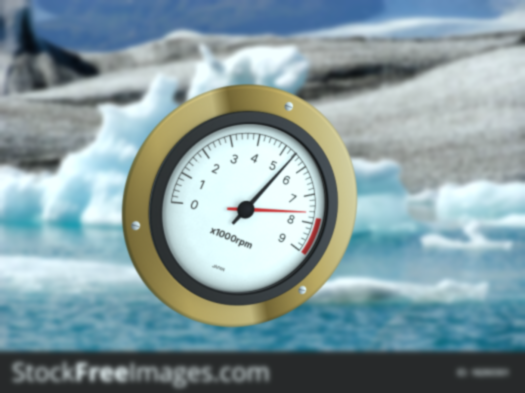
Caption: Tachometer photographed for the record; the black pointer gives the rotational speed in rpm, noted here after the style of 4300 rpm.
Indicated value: 5400 rpm
